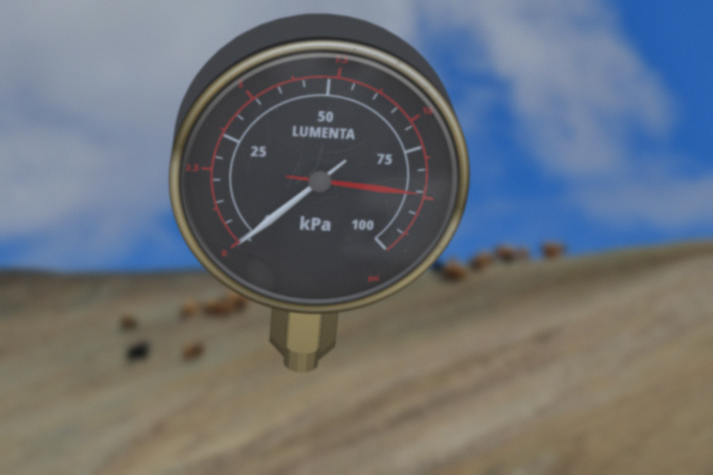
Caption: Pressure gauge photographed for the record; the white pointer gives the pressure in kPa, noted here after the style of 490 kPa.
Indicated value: 0 kPa
